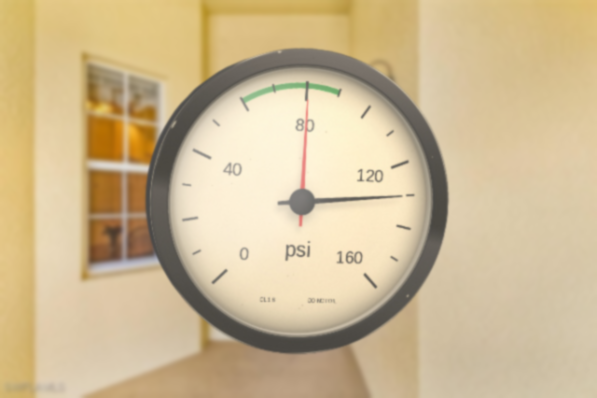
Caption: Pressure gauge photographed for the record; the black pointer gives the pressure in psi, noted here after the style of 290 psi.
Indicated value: 130 psi
